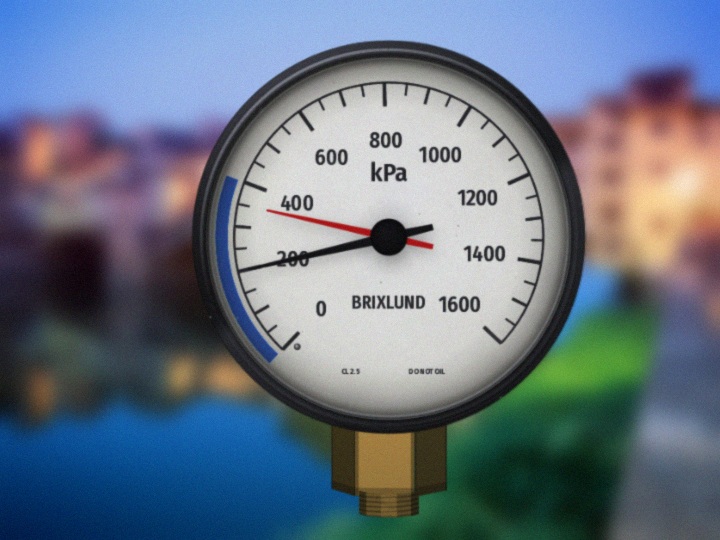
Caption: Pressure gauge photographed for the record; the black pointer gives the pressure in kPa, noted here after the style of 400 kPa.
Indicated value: 200 kPa
